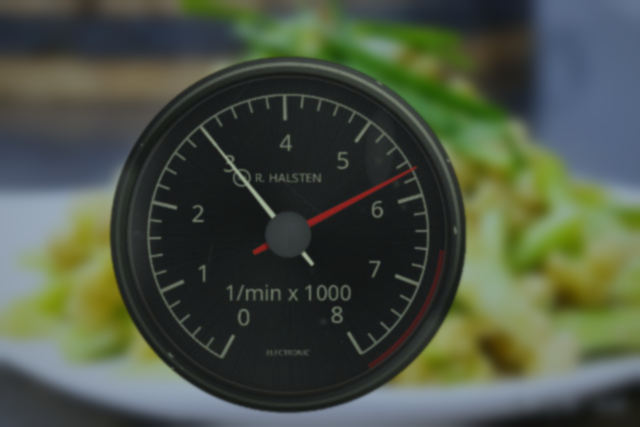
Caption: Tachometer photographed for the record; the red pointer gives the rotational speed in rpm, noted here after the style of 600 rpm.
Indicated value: 5700 rpm
